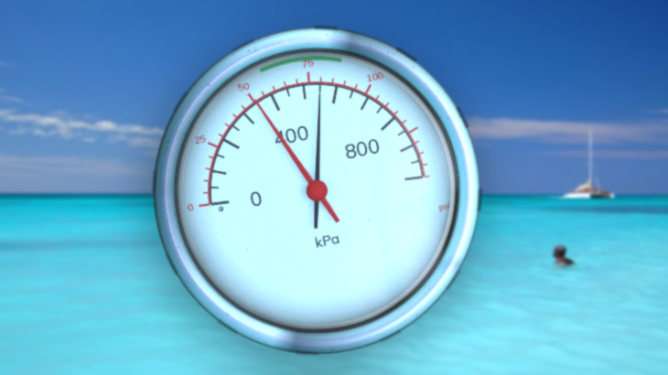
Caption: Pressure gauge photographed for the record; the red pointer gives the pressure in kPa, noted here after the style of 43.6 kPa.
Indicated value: 350 kPa
